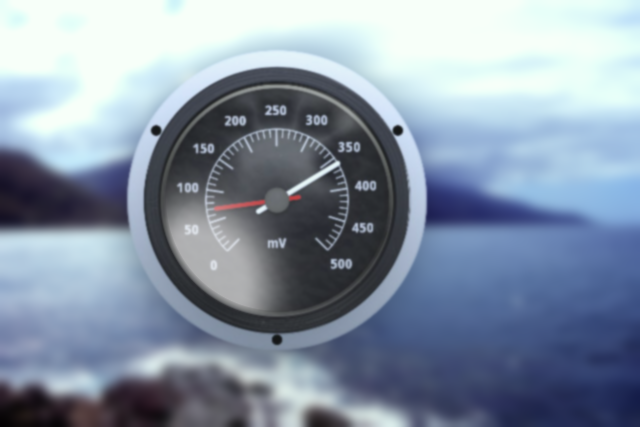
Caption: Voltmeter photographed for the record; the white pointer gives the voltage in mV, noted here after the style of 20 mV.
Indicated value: 360 mV
